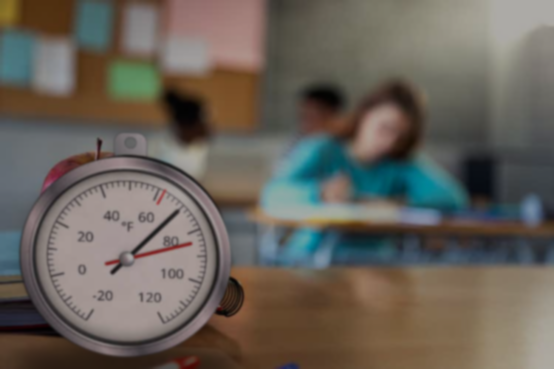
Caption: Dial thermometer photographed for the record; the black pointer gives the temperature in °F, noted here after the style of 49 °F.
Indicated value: 70 °F
